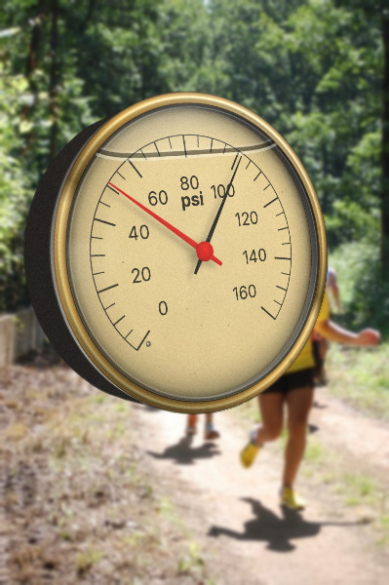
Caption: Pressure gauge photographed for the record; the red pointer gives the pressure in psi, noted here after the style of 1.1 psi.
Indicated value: 50 psi
